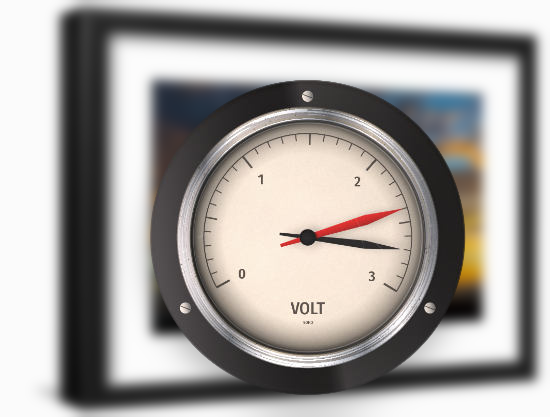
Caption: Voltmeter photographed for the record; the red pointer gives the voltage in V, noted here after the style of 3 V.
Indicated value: 2.4 V
